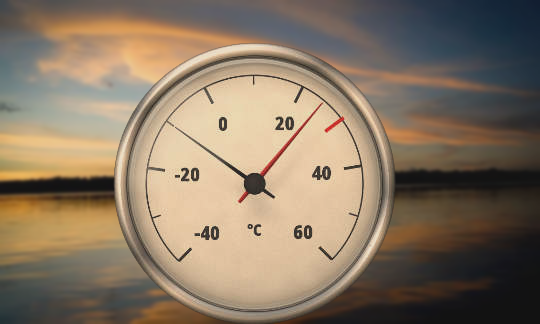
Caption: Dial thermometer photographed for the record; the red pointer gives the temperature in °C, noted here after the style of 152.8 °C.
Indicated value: 25 °C
